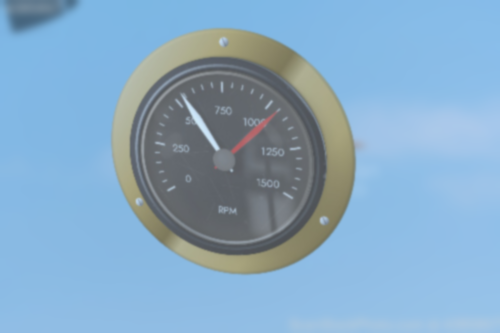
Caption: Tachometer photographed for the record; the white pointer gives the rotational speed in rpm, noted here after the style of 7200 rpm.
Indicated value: 550 rpm
